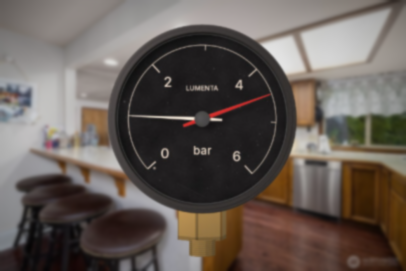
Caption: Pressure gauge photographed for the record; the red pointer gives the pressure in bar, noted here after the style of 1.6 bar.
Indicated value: 4.5 bar
